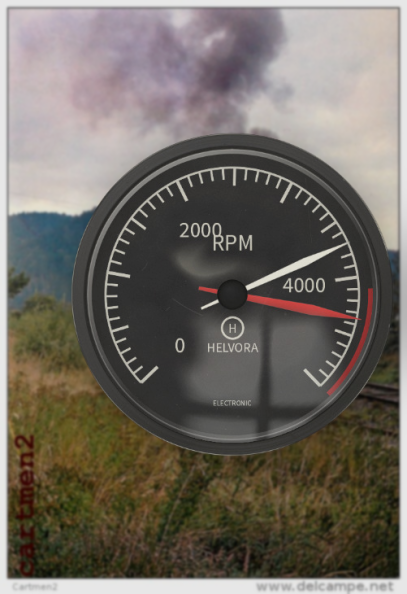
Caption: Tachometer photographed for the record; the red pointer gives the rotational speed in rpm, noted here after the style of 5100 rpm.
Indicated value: 4350 rpm
